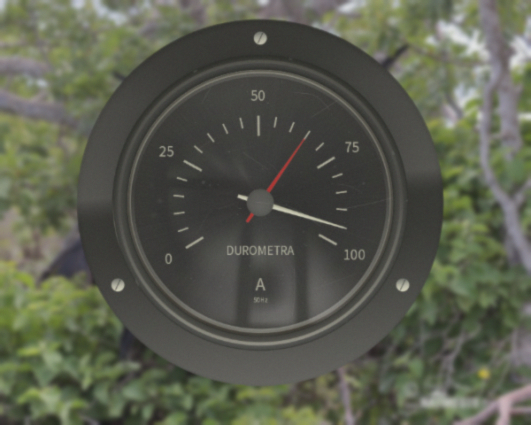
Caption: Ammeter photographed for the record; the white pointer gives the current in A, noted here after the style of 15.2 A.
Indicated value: 95 A
